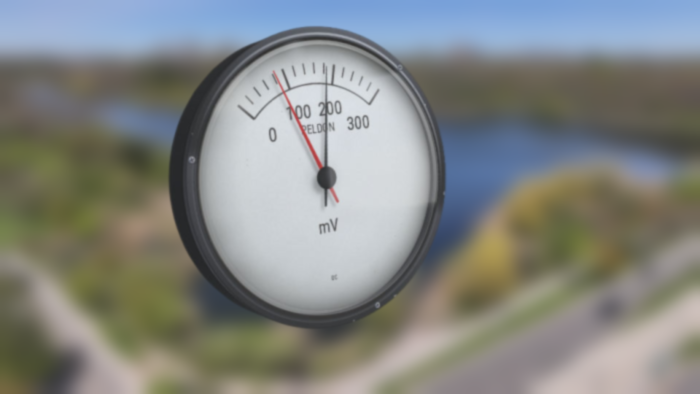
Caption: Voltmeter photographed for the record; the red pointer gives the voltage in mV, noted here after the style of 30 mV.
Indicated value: 80 mV
